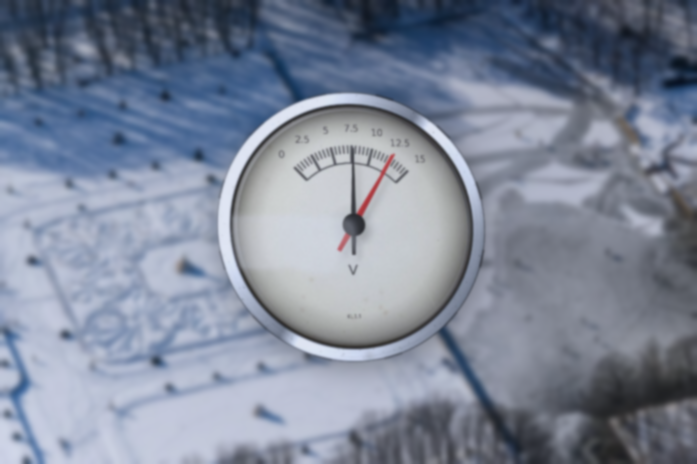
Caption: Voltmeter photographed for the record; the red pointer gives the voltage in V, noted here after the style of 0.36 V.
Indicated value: 12.5 V
